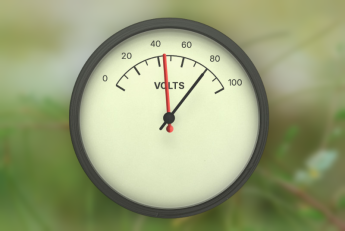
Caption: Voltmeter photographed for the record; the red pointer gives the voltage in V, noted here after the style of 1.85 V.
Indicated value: 45 V
